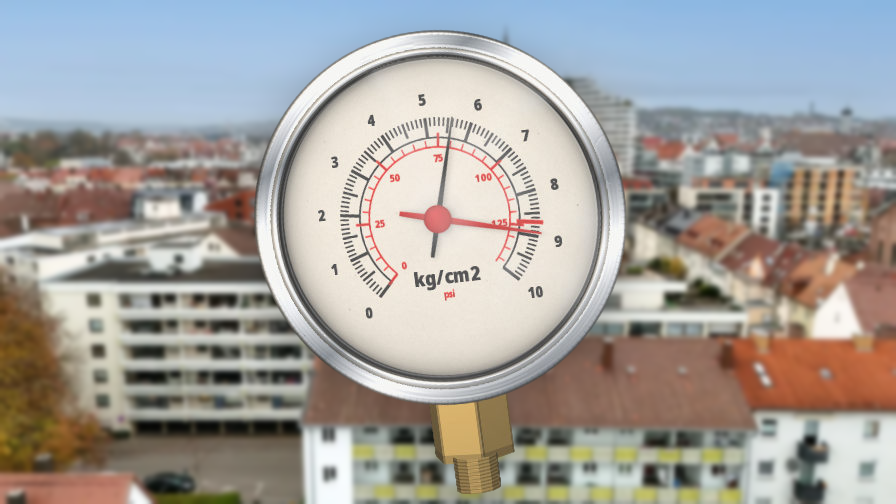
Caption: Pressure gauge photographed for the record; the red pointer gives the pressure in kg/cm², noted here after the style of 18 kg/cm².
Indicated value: 8.9 kg/cm²
